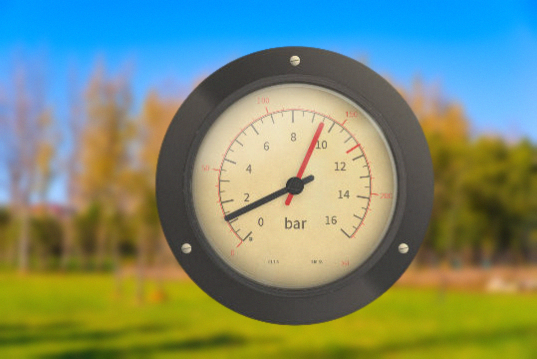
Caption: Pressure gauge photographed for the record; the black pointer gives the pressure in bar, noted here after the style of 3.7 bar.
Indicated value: 1.25 bar
